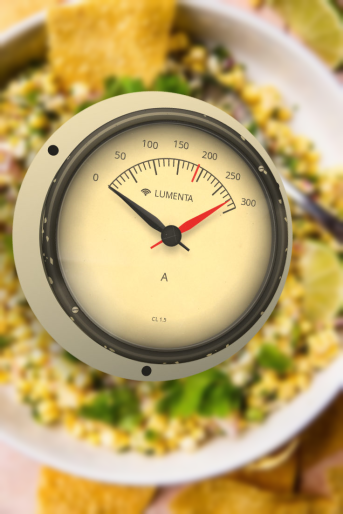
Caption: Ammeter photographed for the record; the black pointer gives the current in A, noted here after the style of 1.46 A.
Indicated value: 0 A
